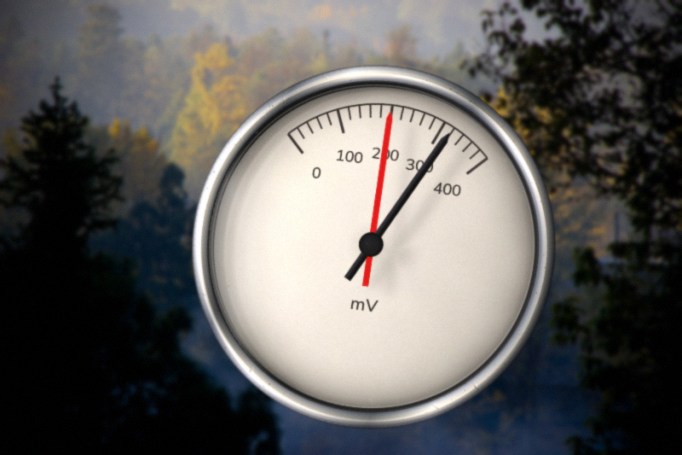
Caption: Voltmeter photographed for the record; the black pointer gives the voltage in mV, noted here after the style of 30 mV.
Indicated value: 320 mV
